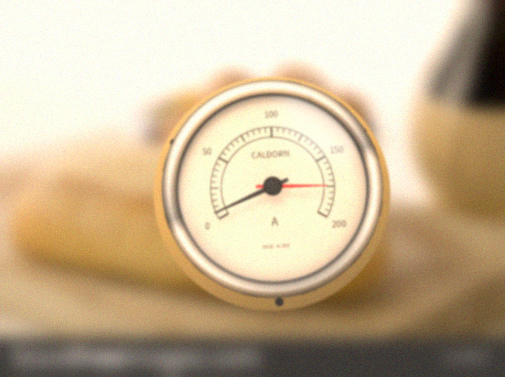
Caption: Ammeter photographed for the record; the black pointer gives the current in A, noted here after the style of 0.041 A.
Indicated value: 5 A
